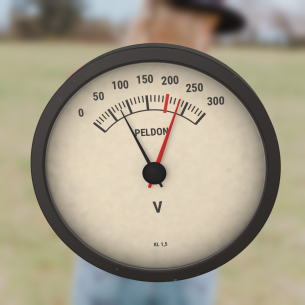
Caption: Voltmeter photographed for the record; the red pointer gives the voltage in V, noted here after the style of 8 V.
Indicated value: 230 V
